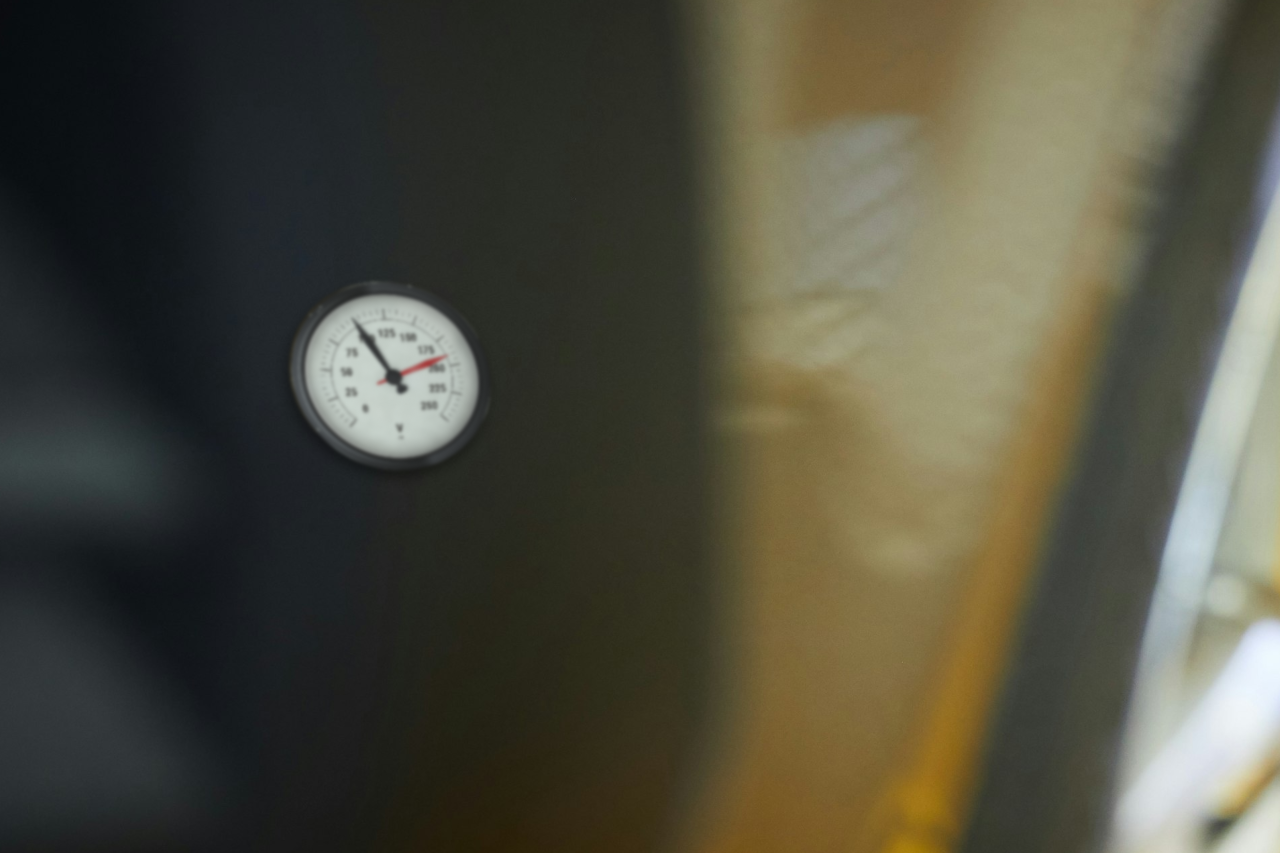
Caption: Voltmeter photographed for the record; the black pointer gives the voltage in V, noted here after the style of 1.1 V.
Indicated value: 100 V
